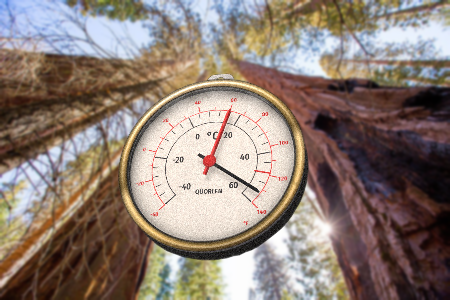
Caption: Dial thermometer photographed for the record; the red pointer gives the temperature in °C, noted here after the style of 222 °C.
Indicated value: 16 °C
